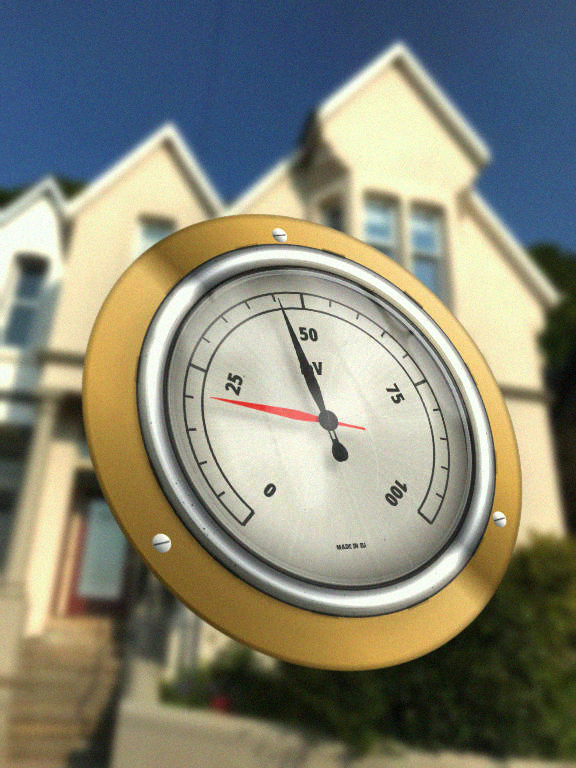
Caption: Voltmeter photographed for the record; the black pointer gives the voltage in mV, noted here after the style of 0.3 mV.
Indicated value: 45 mV
